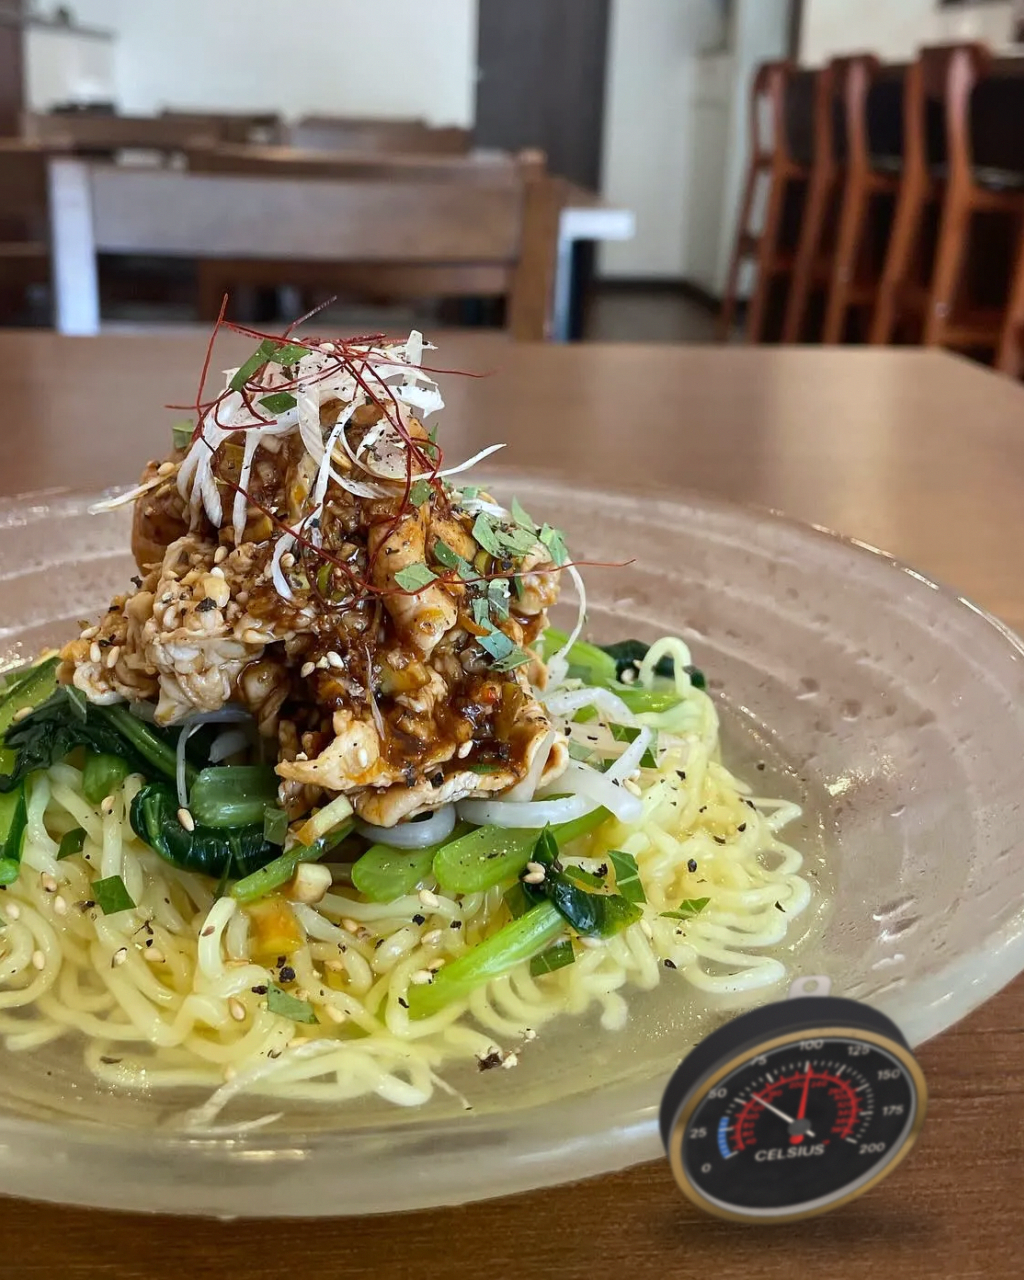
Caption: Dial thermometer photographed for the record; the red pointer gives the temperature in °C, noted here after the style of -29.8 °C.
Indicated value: 100 °C
